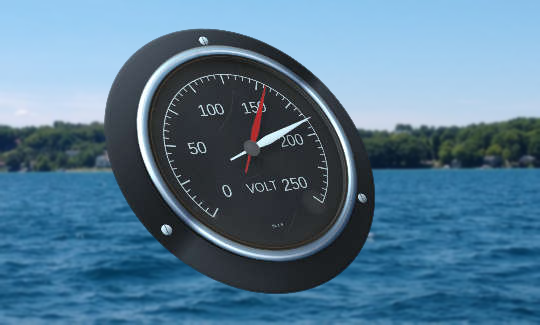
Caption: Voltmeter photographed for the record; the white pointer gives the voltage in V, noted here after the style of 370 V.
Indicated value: 190 V
